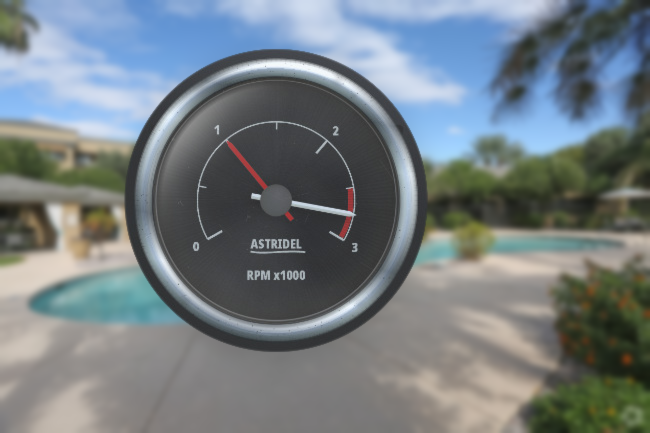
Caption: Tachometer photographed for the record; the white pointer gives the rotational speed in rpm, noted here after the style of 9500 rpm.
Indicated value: 2750 rpm
